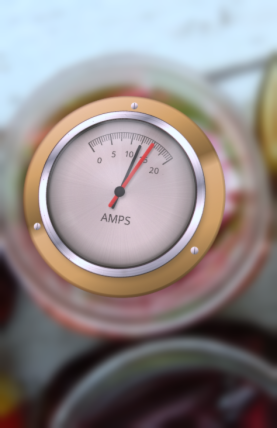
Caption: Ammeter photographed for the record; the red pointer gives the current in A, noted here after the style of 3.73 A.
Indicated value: 15 A
